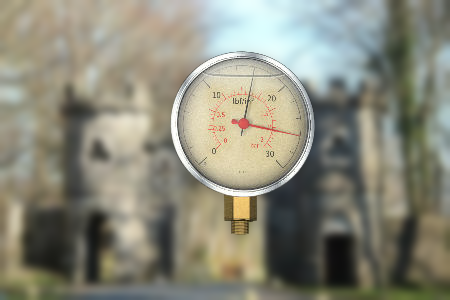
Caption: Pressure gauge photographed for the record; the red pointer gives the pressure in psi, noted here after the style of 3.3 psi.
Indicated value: 26 psi
